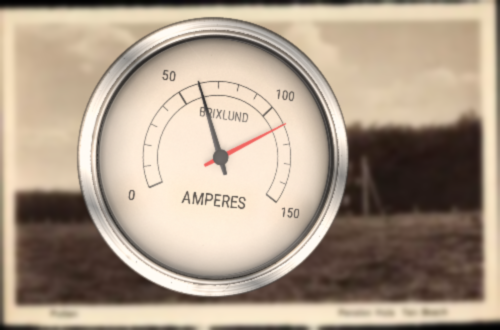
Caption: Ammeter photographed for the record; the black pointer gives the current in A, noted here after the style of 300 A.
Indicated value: 60 A
